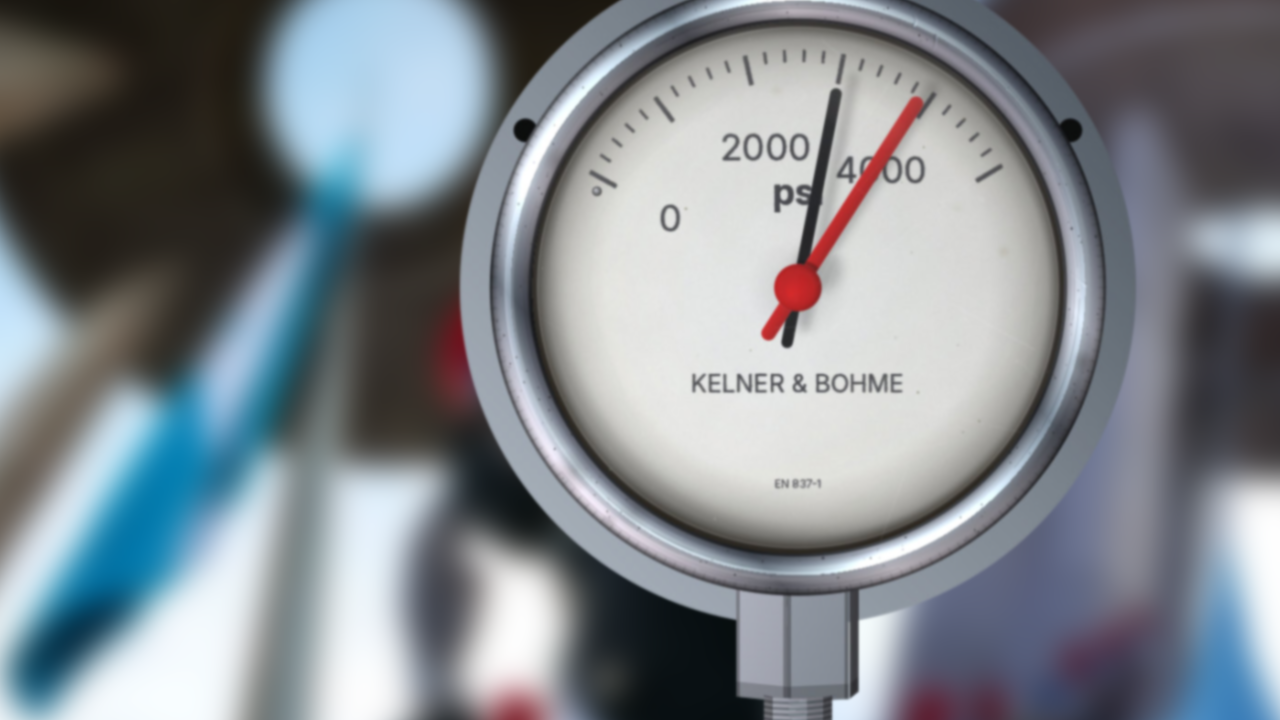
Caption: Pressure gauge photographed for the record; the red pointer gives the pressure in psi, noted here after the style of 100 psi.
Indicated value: 3900 psi
